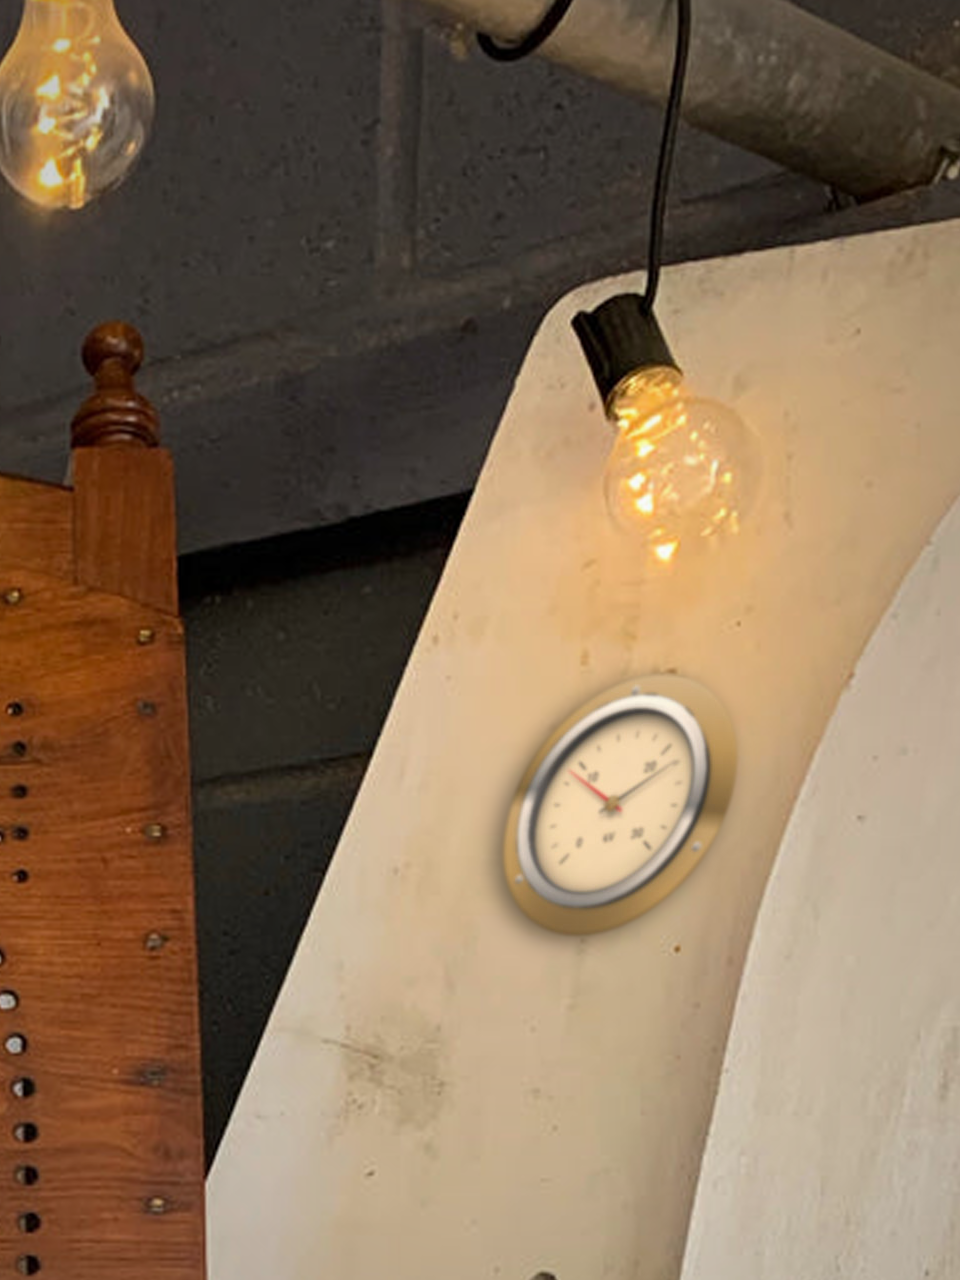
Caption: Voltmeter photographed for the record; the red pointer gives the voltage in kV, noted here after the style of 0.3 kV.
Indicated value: 9 kV
